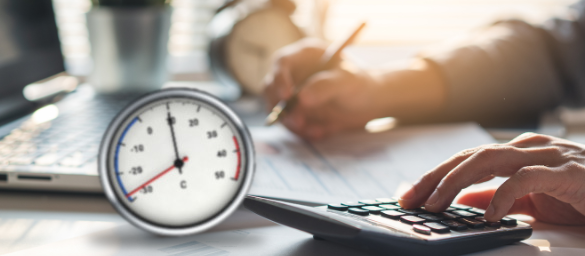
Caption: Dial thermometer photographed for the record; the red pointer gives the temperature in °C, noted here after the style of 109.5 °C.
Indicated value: -27.5 °C
